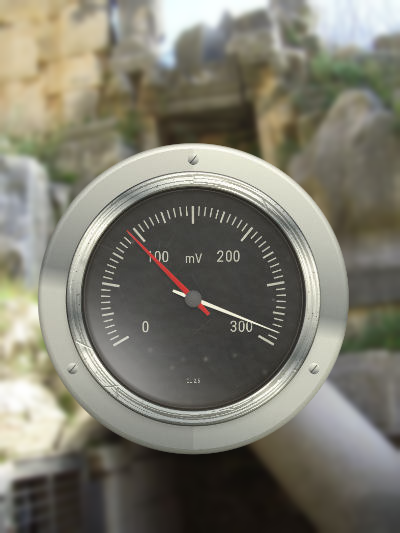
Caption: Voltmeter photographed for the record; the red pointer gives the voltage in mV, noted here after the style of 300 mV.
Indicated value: 95 mV
